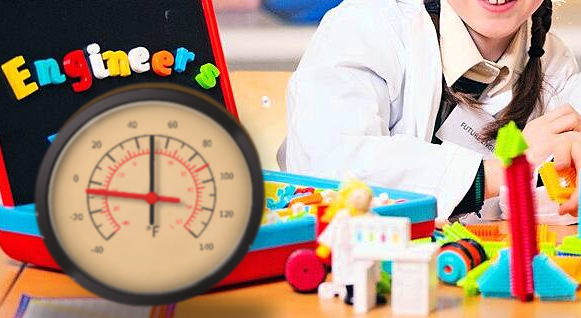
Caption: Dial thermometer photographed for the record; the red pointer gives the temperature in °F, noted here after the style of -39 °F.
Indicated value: -5 °F
